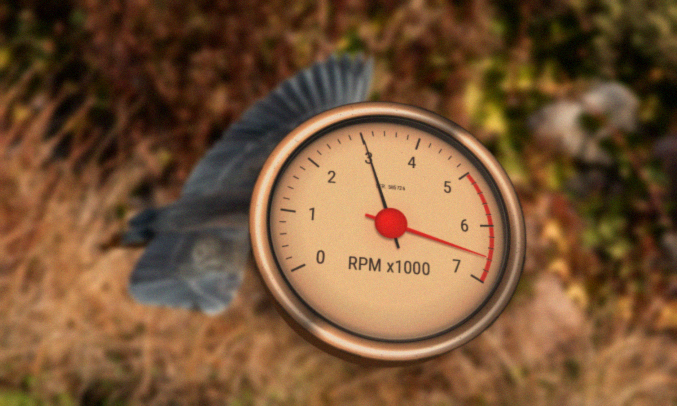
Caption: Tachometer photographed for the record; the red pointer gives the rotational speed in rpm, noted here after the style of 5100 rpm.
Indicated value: 6600 rpm
